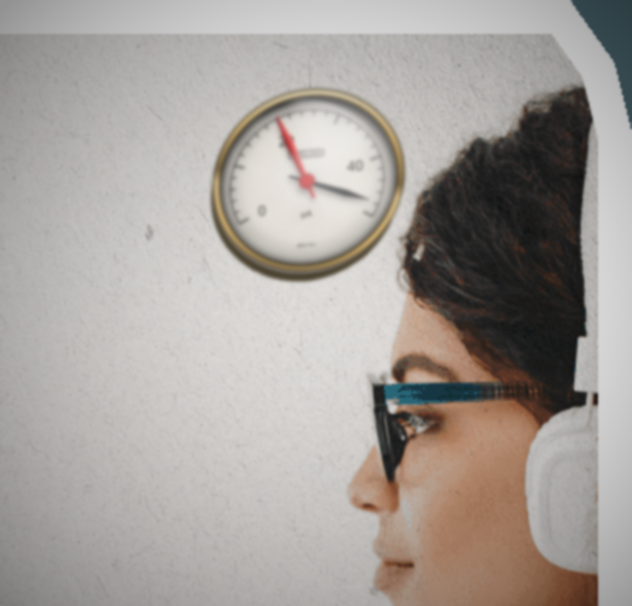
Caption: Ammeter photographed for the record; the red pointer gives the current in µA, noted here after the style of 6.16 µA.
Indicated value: 20 µA
